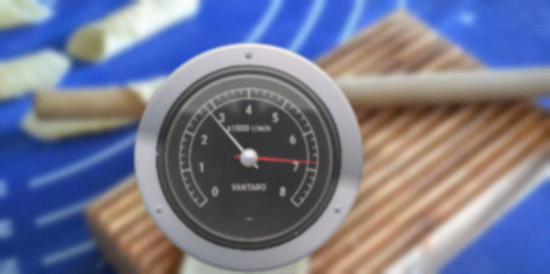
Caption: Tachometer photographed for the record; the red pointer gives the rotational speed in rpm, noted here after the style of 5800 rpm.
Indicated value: 6800 rpm
